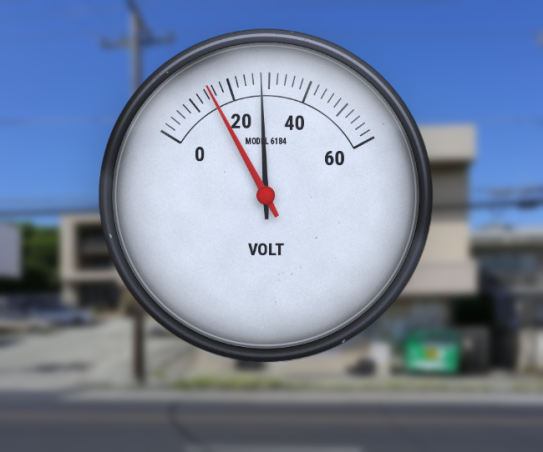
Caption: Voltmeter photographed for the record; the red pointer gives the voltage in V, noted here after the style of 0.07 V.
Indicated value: 15 V
